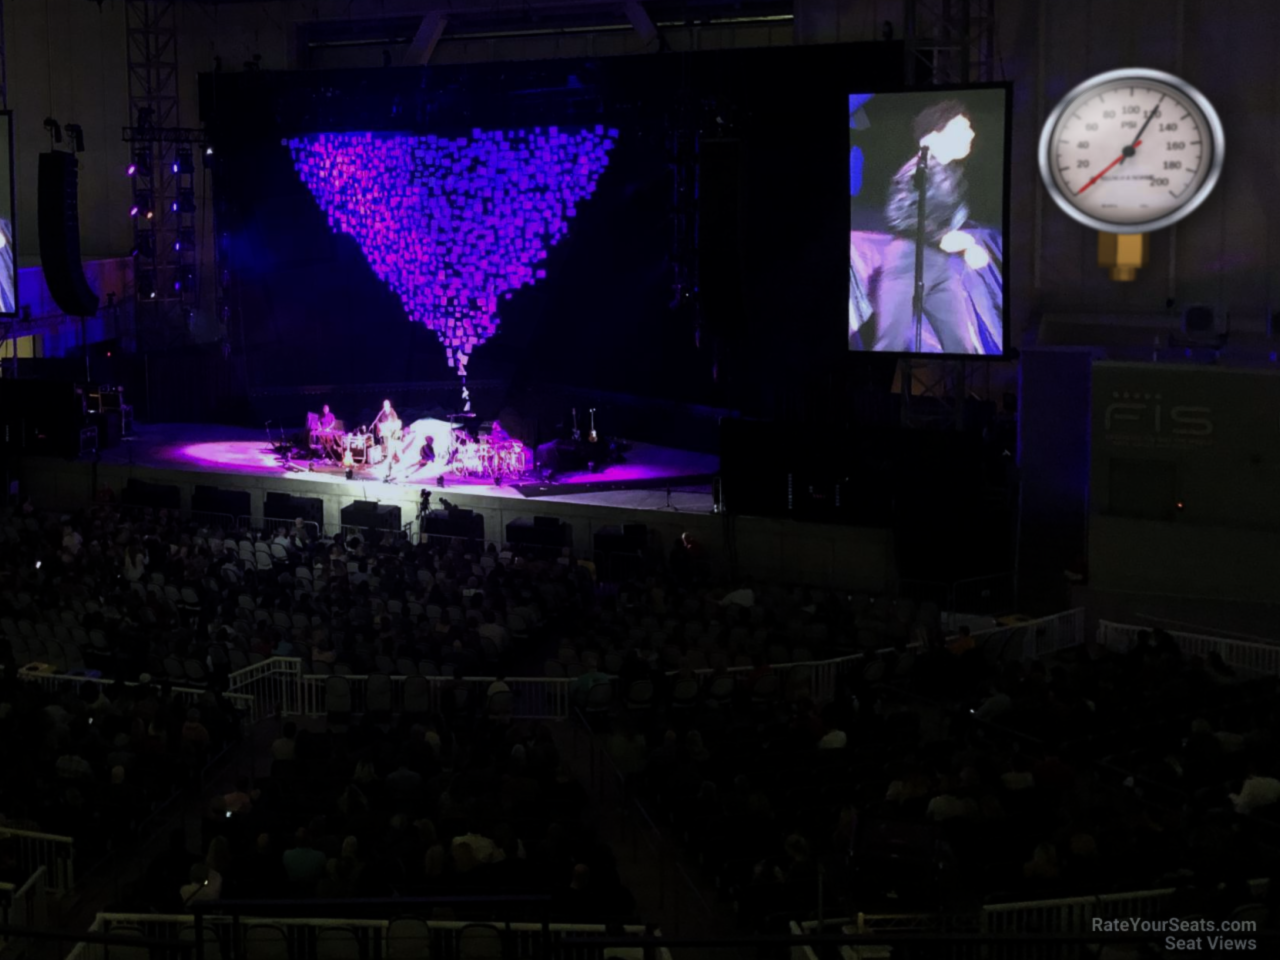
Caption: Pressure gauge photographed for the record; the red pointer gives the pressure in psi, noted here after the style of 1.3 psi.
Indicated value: 0 psi
